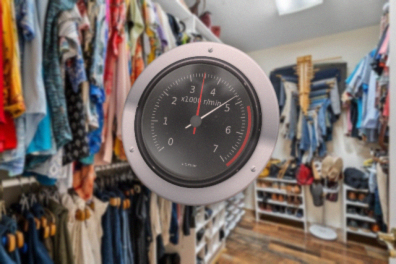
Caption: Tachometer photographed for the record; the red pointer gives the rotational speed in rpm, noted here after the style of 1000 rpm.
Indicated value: 3500 rpm
